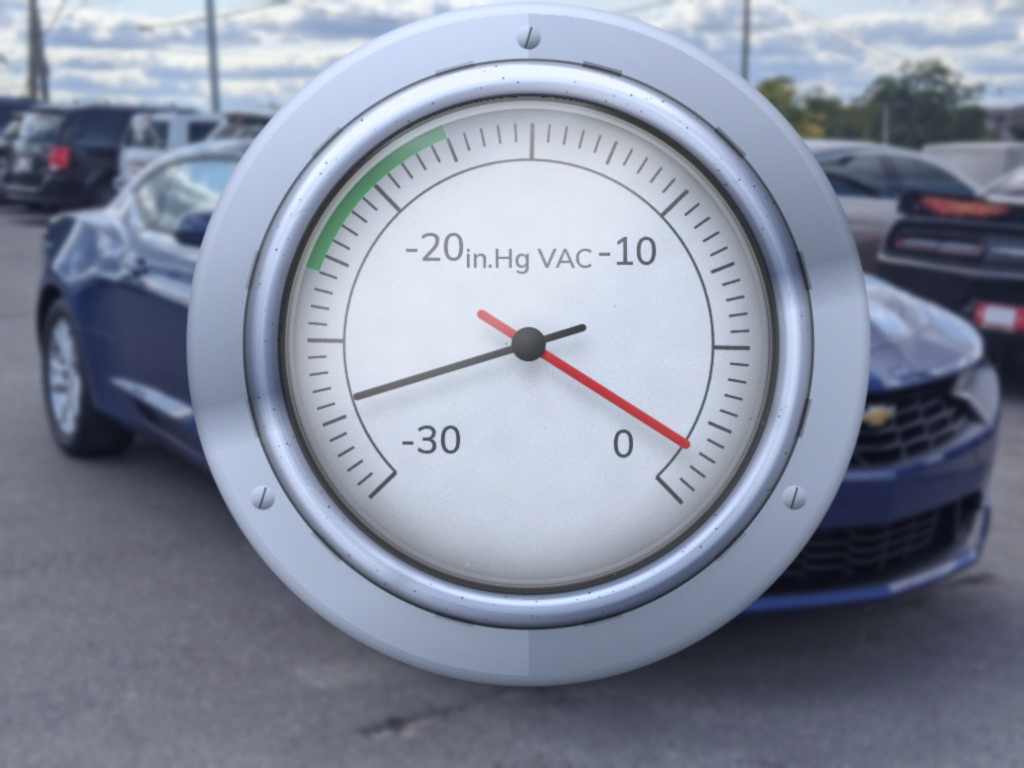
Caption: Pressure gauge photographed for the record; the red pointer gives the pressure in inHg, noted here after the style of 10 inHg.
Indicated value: -1.5 inHg
